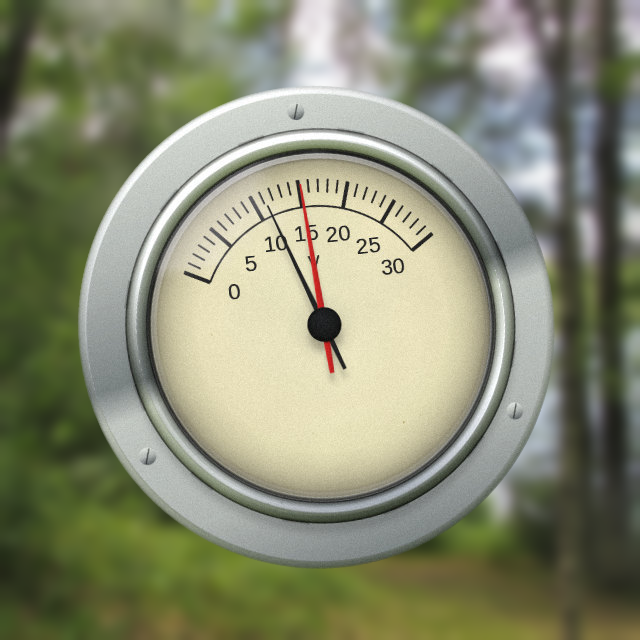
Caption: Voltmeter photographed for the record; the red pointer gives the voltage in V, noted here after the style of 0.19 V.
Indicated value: 15 V
